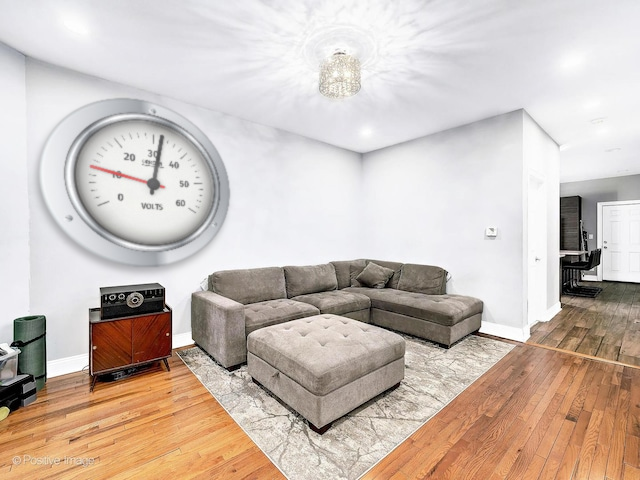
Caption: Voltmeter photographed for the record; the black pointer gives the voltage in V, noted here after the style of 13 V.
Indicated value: 32 V
